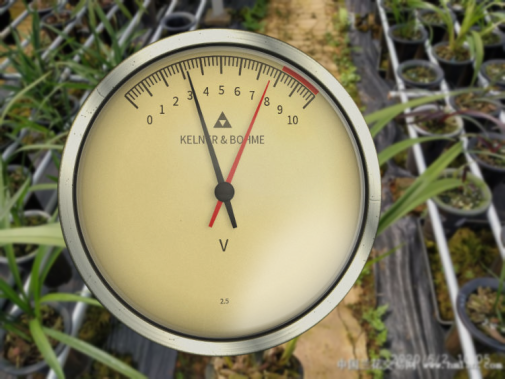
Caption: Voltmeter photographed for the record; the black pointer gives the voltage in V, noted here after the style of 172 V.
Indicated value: 3.2 V
